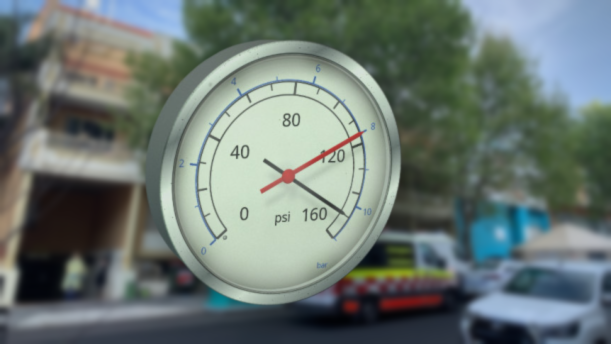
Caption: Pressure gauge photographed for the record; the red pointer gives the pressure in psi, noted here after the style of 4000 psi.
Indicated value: 115 psi
